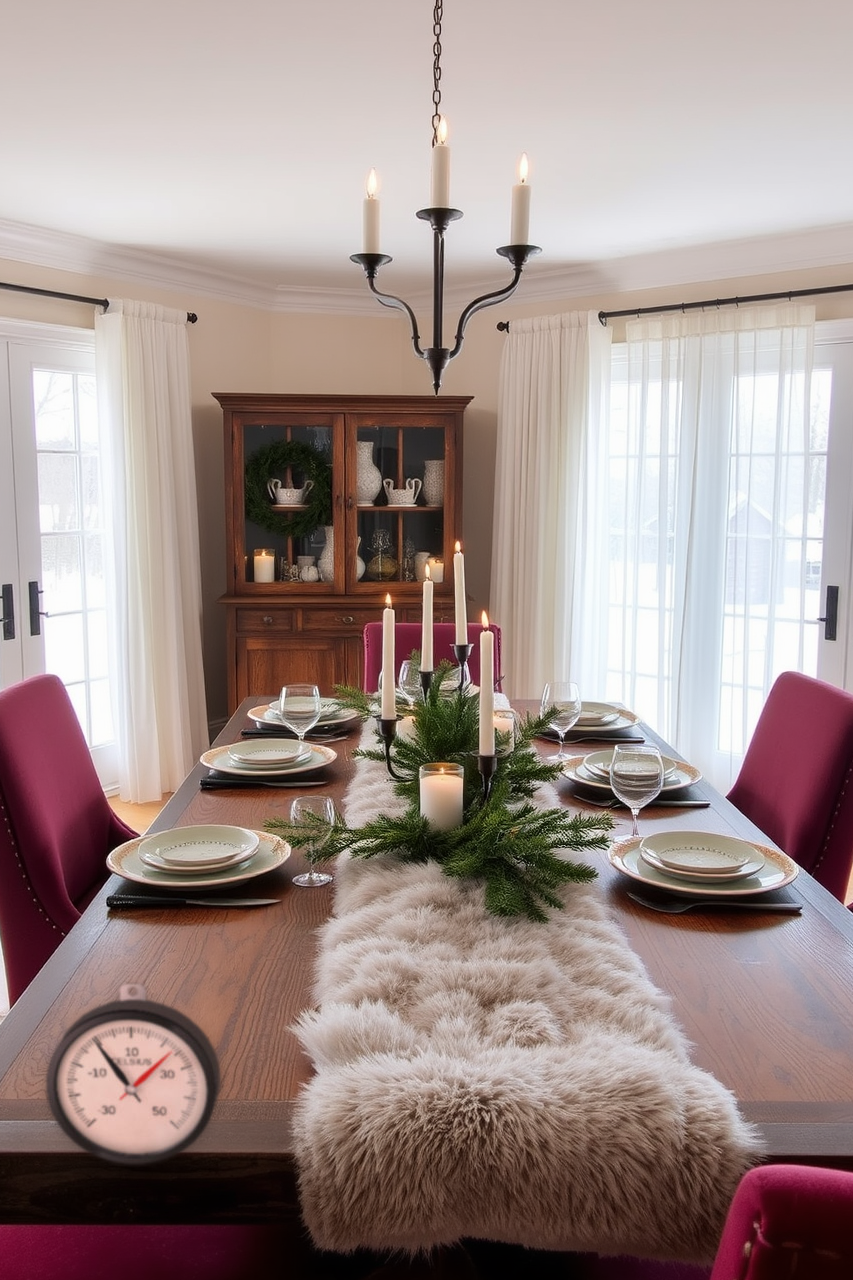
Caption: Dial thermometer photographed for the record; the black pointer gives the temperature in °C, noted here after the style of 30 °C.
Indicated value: 0 °C
